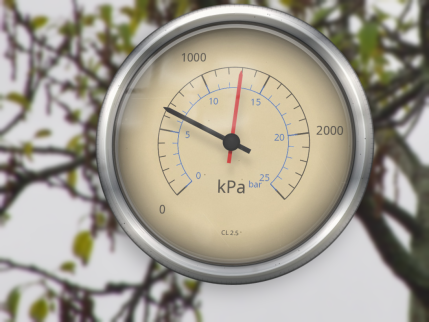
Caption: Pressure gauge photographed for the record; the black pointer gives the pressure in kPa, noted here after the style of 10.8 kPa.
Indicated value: 650 kPa
